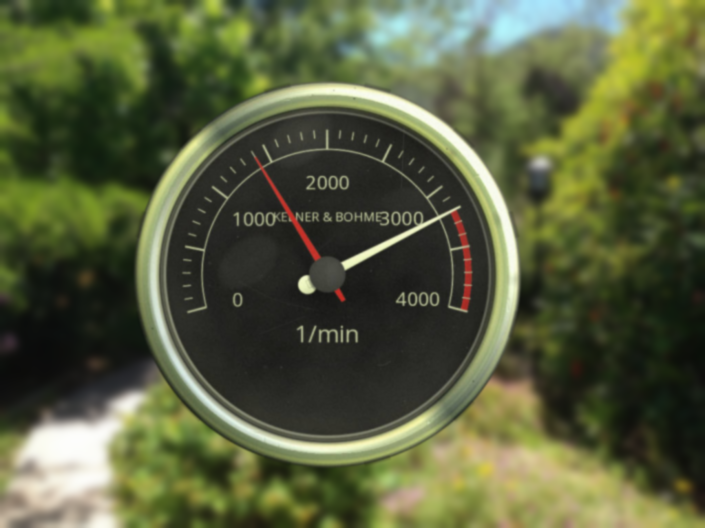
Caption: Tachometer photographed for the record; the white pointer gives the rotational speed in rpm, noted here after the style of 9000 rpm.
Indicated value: 3200 rpm
